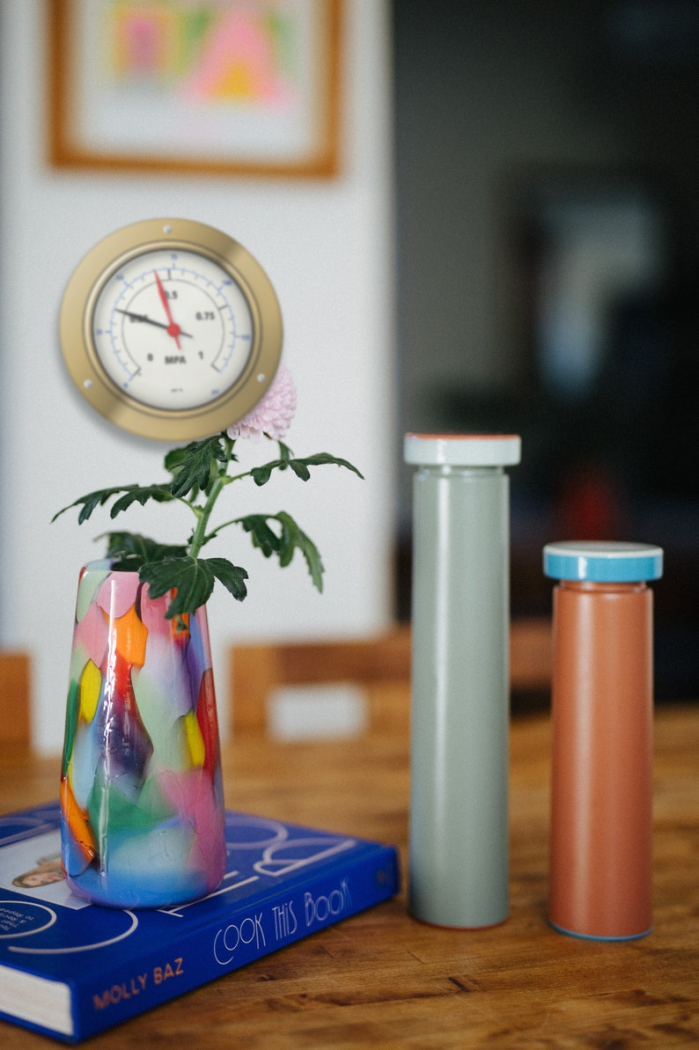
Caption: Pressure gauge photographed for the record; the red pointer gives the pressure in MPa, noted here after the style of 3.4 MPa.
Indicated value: 0.45 MPa
